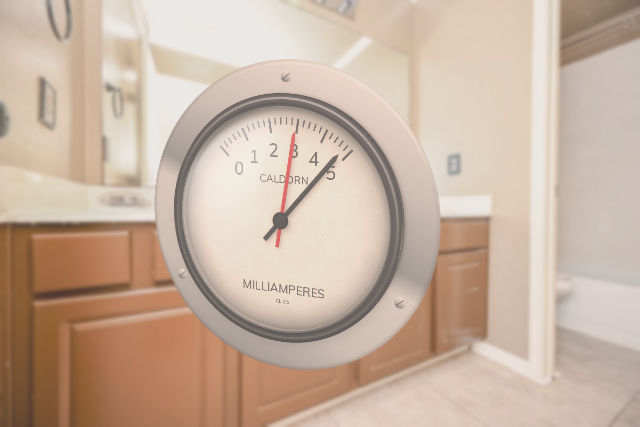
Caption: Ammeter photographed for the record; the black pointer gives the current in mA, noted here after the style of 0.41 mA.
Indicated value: 4.8 mA
